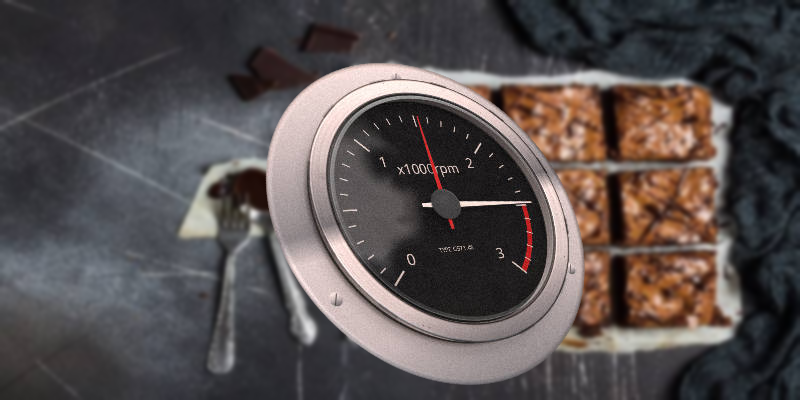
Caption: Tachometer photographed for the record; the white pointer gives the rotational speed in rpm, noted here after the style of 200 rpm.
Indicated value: 2500 rpm
